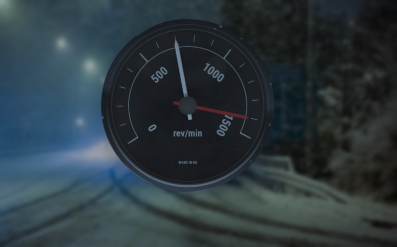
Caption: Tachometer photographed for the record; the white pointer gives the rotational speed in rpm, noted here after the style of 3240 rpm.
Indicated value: 700 rpm
